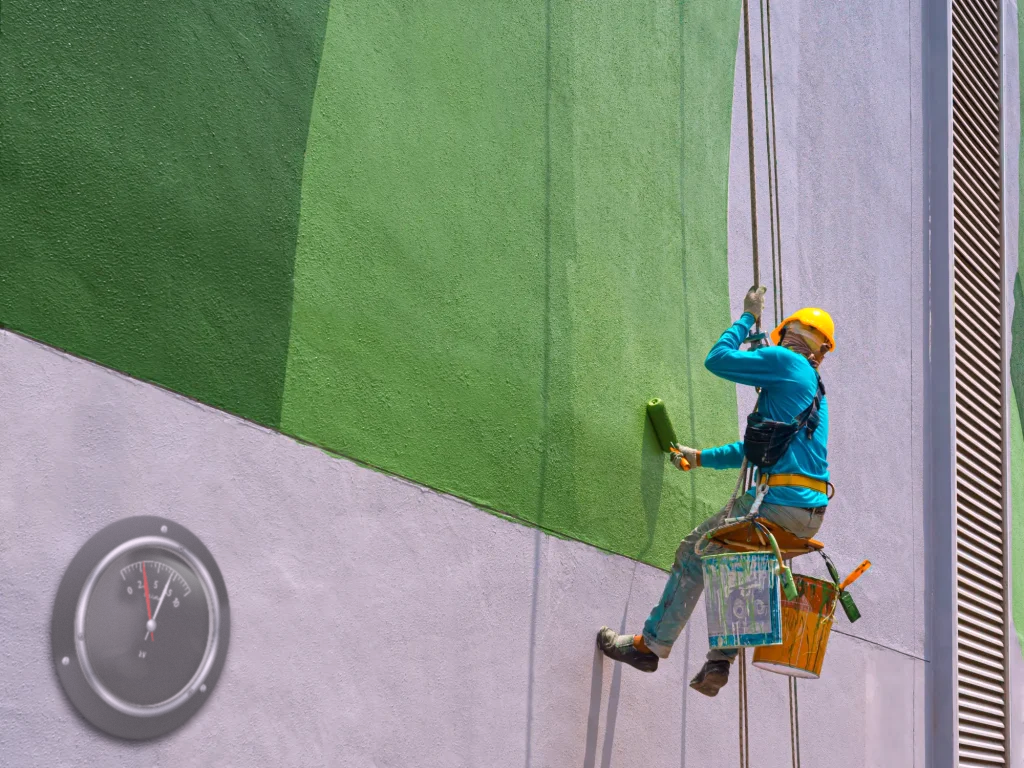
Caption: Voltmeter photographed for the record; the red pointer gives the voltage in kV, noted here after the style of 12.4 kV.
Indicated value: 2.5 kV
